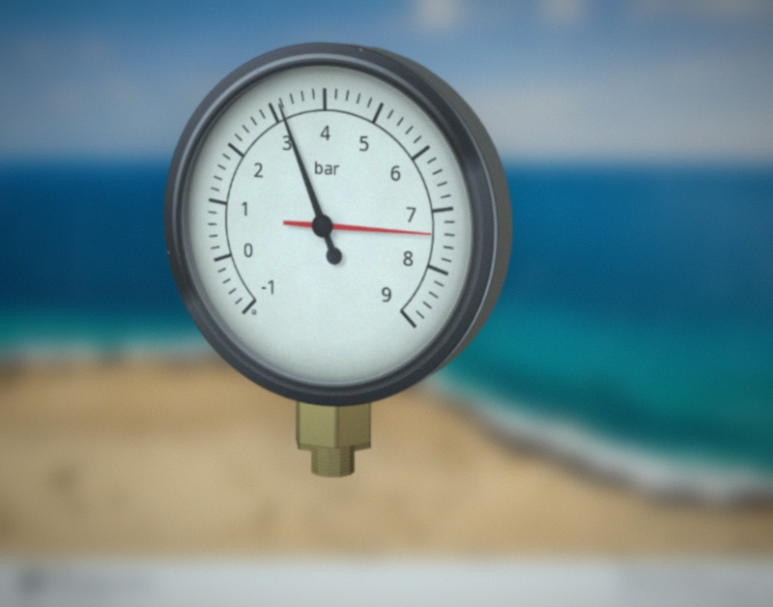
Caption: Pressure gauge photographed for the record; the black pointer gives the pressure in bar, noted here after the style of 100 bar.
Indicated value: 3.2 bar
